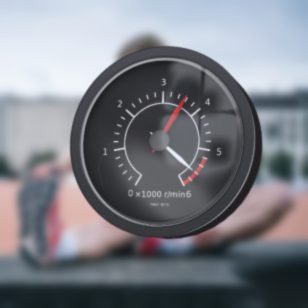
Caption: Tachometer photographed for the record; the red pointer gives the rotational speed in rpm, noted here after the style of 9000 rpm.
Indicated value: 3600 rpm
